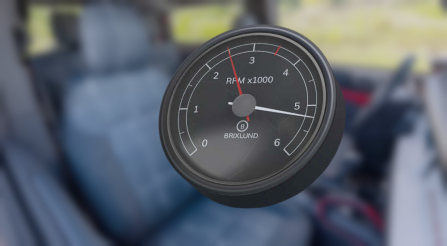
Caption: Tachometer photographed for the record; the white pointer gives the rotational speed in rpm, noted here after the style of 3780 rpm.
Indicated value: 5250 rpm
